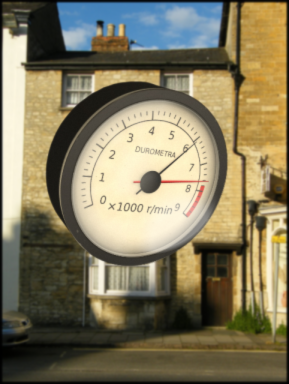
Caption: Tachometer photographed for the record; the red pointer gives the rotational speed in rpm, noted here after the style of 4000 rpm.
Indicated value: 7600 rpm
